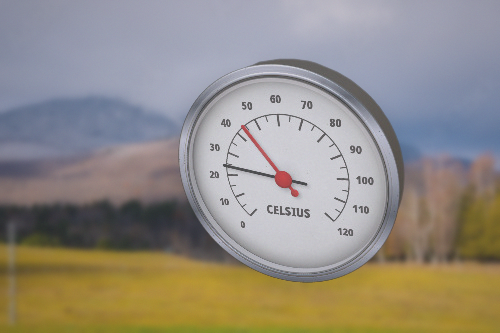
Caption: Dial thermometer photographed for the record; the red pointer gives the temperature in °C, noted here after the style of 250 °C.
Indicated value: 45 °C
